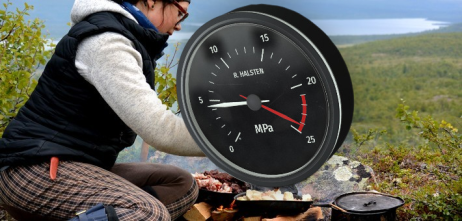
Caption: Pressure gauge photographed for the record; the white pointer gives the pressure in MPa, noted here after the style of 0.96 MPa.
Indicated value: 4.5 MPa
